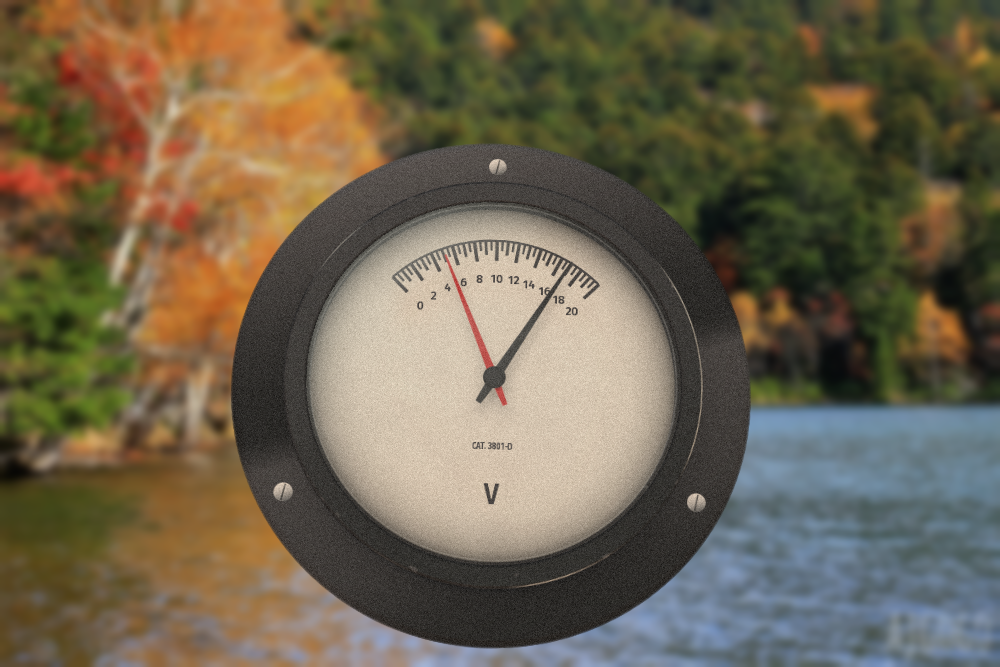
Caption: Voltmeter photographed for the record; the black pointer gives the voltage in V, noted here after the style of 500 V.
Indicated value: 17 V
